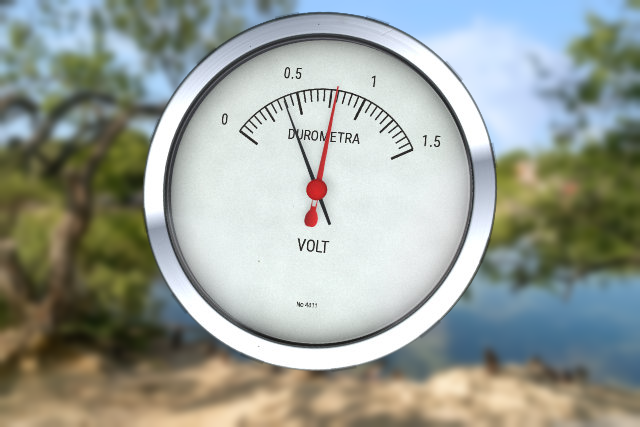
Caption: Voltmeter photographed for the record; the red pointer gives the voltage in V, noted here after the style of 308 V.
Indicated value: 0.8 V
